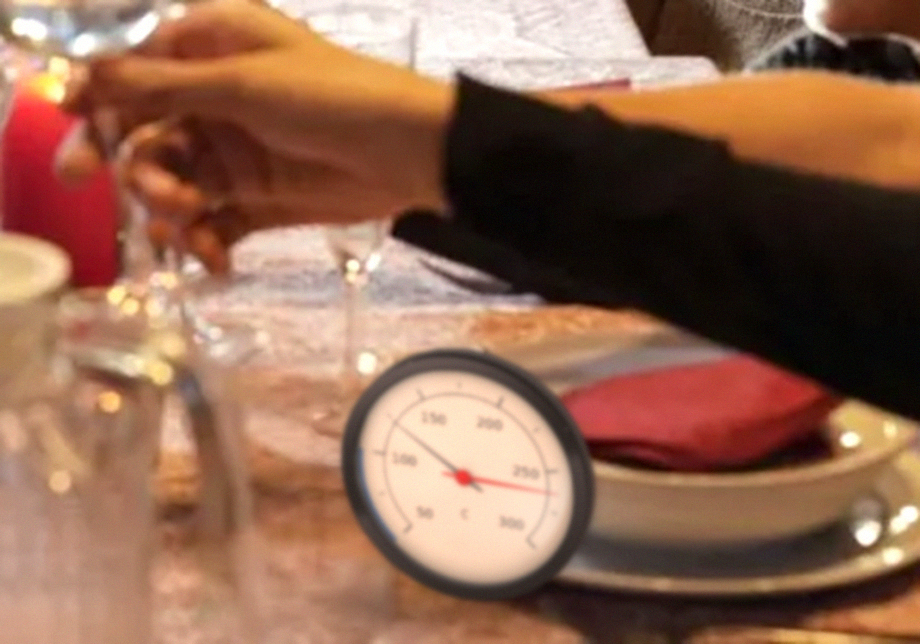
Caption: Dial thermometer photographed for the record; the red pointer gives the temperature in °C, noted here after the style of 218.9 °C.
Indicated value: 262.5 °C
